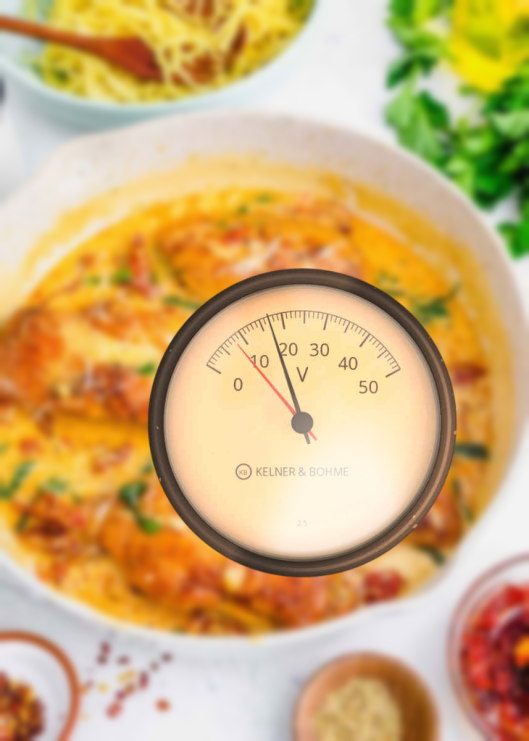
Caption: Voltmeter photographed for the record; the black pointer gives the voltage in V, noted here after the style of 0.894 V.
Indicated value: 17 V
